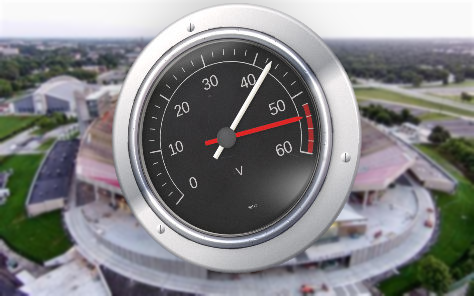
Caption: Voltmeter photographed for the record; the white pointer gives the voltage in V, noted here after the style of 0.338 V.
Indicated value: 43 V
